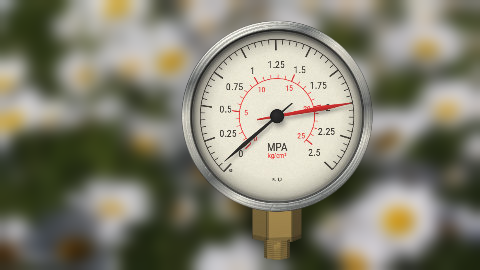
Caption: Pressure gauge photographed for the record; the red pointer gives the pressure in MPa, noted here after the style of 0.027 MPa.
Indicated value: 2 MPa
